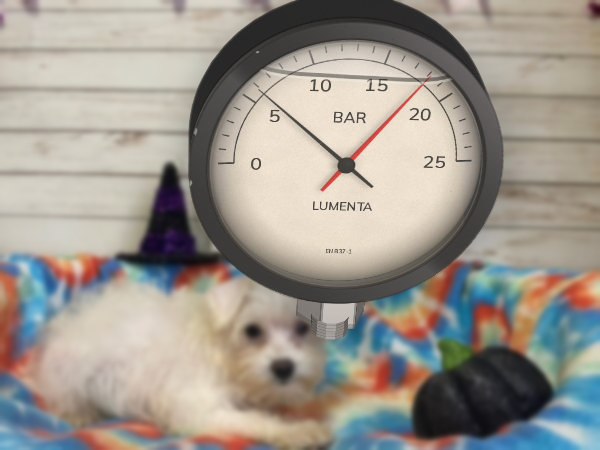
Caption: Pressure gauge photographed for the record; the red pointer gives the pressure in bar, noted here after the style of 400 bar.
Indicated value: 18 bar
